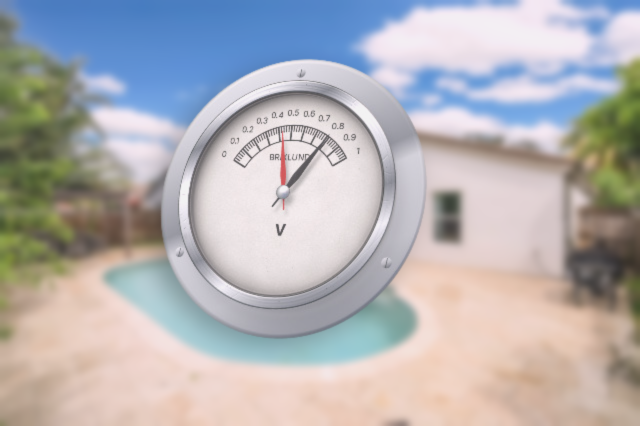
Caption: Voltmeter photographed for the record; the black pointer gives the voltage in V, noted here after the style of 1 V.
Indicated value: 0.8 V
